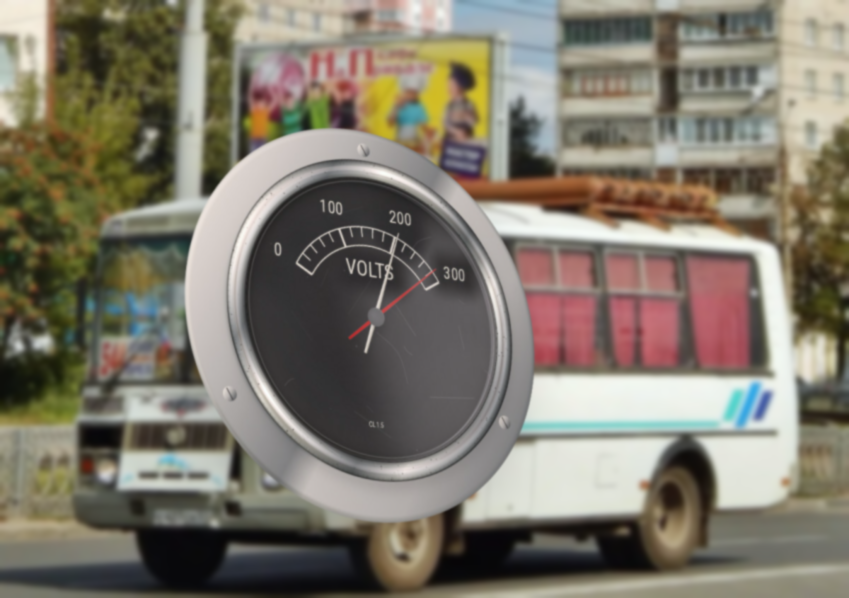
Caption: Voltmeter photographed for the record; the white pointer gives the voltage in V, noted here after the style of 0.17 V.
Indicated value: 200 V
